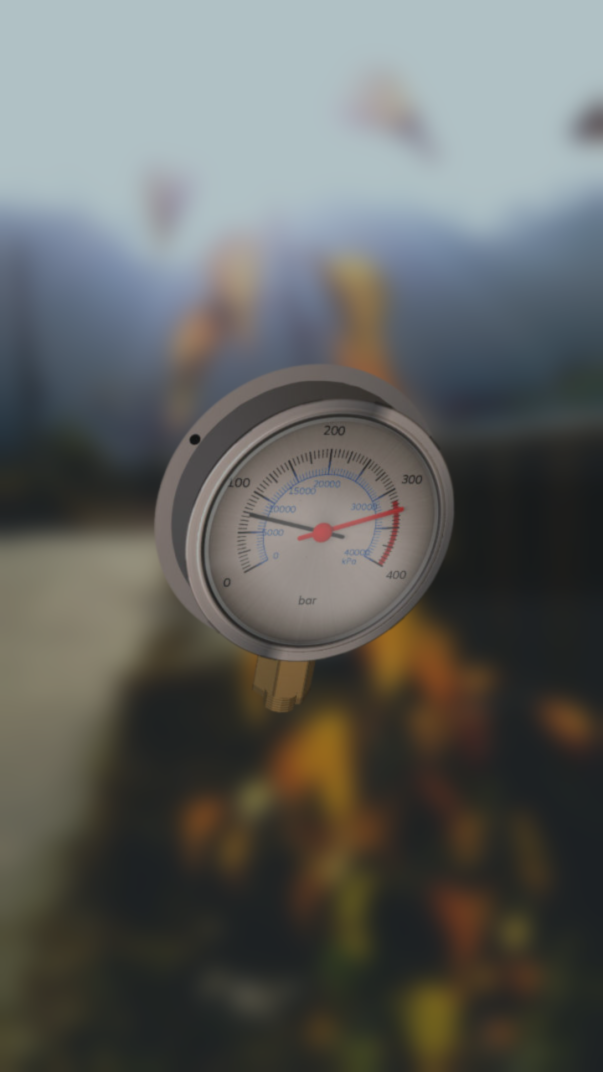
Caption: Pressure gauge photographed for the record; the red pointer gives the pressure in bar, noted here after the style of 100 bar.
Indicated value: 325 bar
